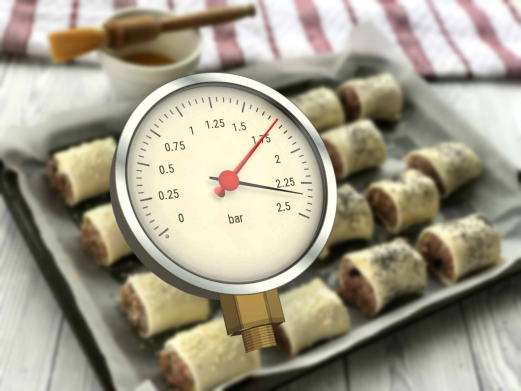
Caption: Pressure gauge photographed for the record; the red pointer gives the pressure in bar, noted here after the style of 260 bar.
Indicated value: 1.75 bar
